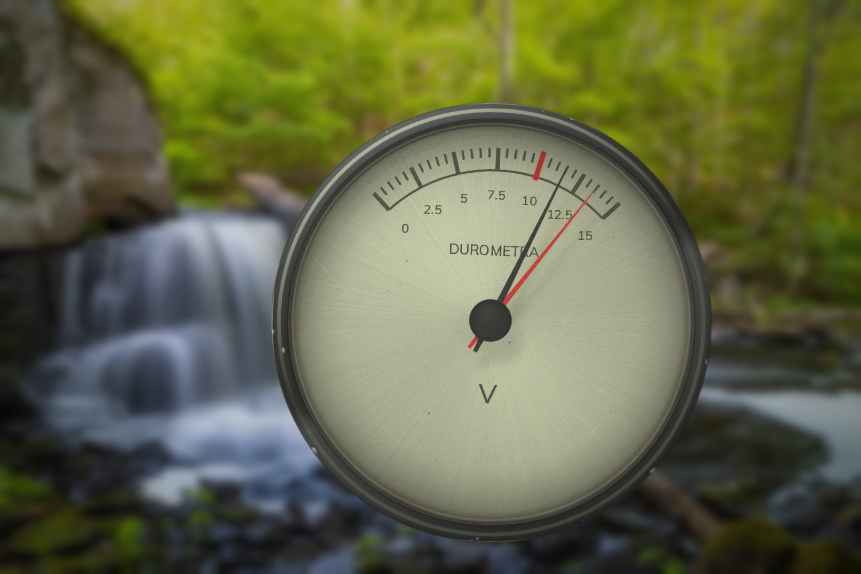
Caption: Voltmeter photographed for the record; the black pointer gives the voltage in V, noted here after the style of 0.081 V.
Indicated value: 11.5 V
